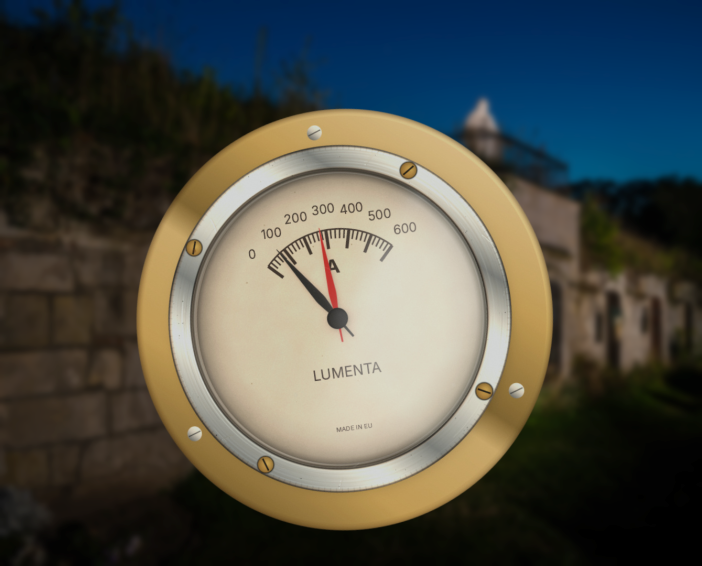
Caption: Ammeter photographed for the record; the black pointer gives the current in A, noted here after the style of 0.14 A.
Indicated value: 80 A
